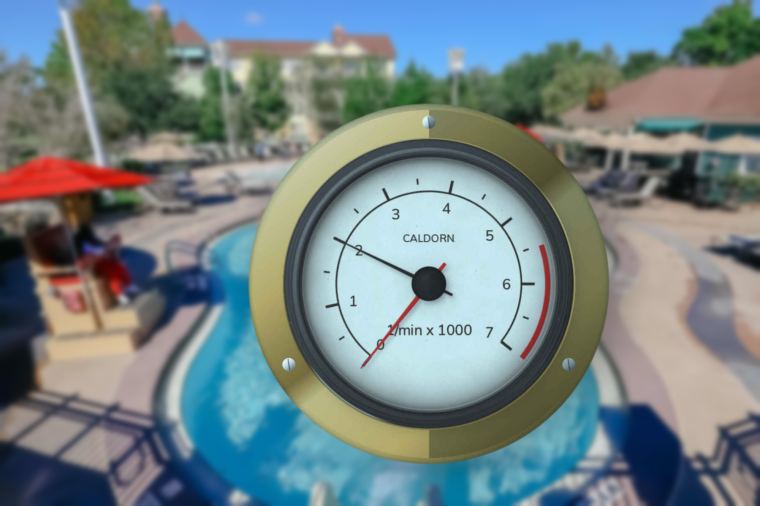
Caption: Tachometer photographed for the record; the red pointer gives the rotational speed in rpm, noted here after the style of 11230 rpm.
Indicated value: 0 rpm
